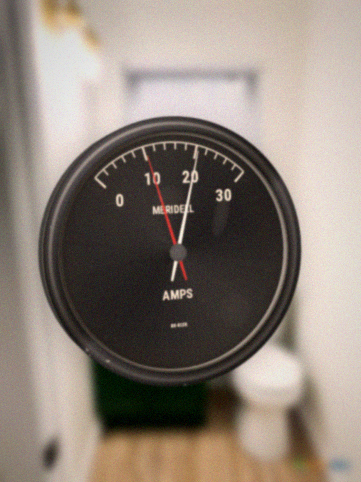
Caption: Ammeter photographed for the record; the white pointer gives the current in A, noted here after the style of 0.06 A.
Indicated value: 20 A
